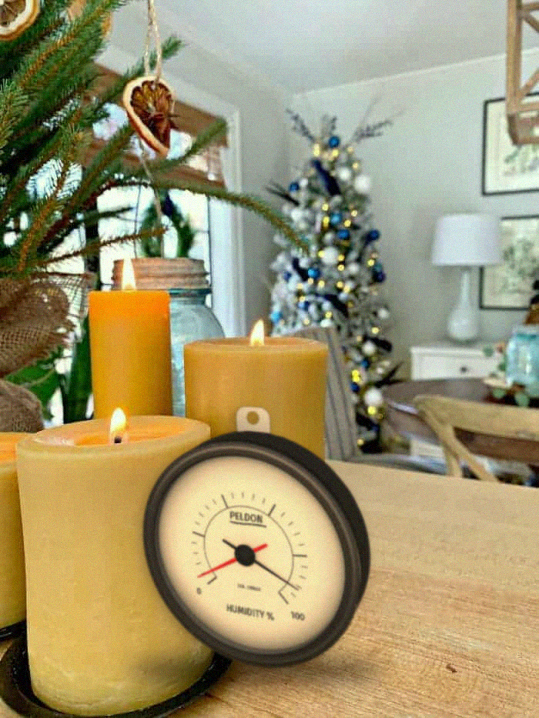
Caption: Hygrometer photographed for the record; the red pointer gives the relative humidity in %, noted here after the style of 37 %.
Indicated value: 4 %
